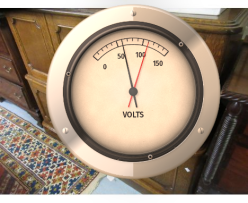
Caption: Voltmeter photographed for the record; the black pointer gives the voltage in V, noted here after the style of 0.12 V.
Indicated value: 60 V
